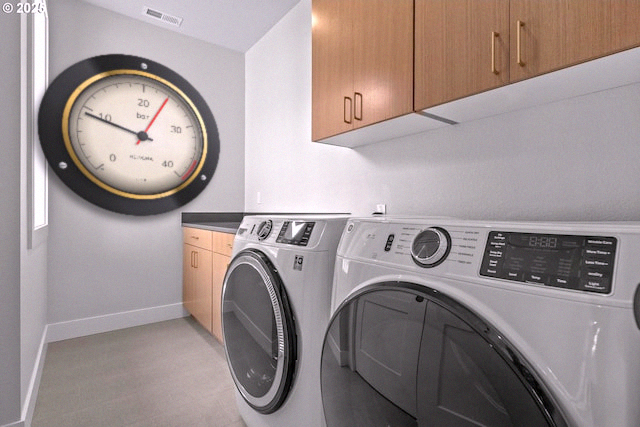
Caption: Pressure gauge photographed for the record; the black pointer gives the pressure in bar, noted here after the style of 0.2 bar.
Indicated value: 9 bar
